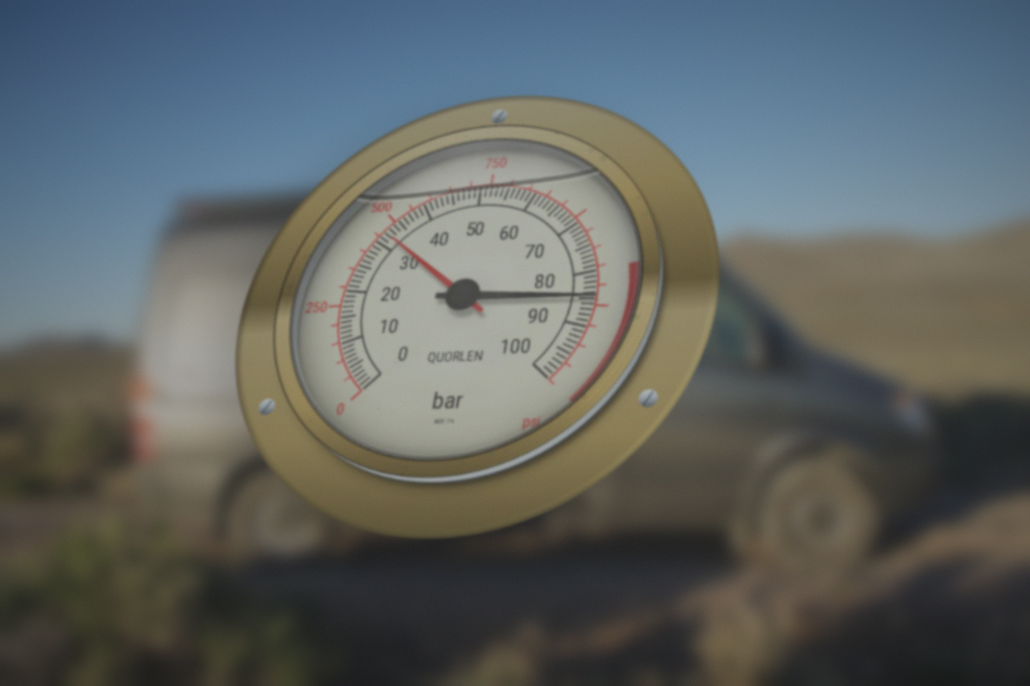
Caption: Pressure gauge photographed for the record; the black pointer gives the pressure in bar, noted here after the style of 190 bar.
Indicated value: 85 bar
